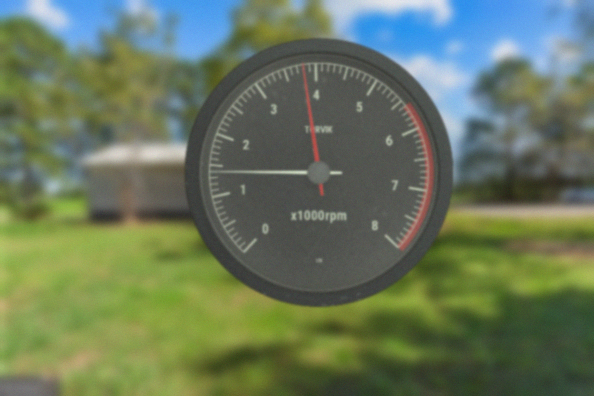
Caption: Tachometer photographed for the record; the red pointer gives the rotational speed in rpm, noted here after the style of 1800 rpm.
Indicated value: 3800 rpm
